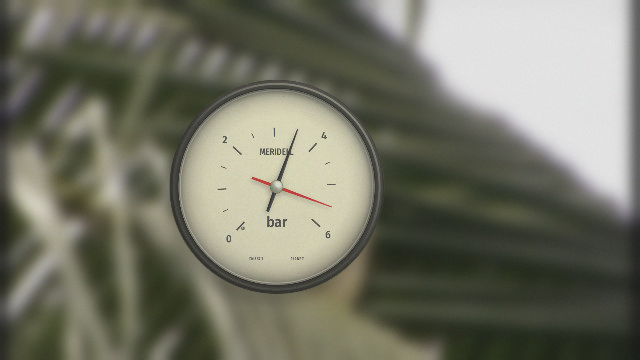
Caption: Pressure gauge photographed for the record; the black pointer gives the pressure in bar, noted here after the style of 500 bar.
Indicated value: 3.5 bar
